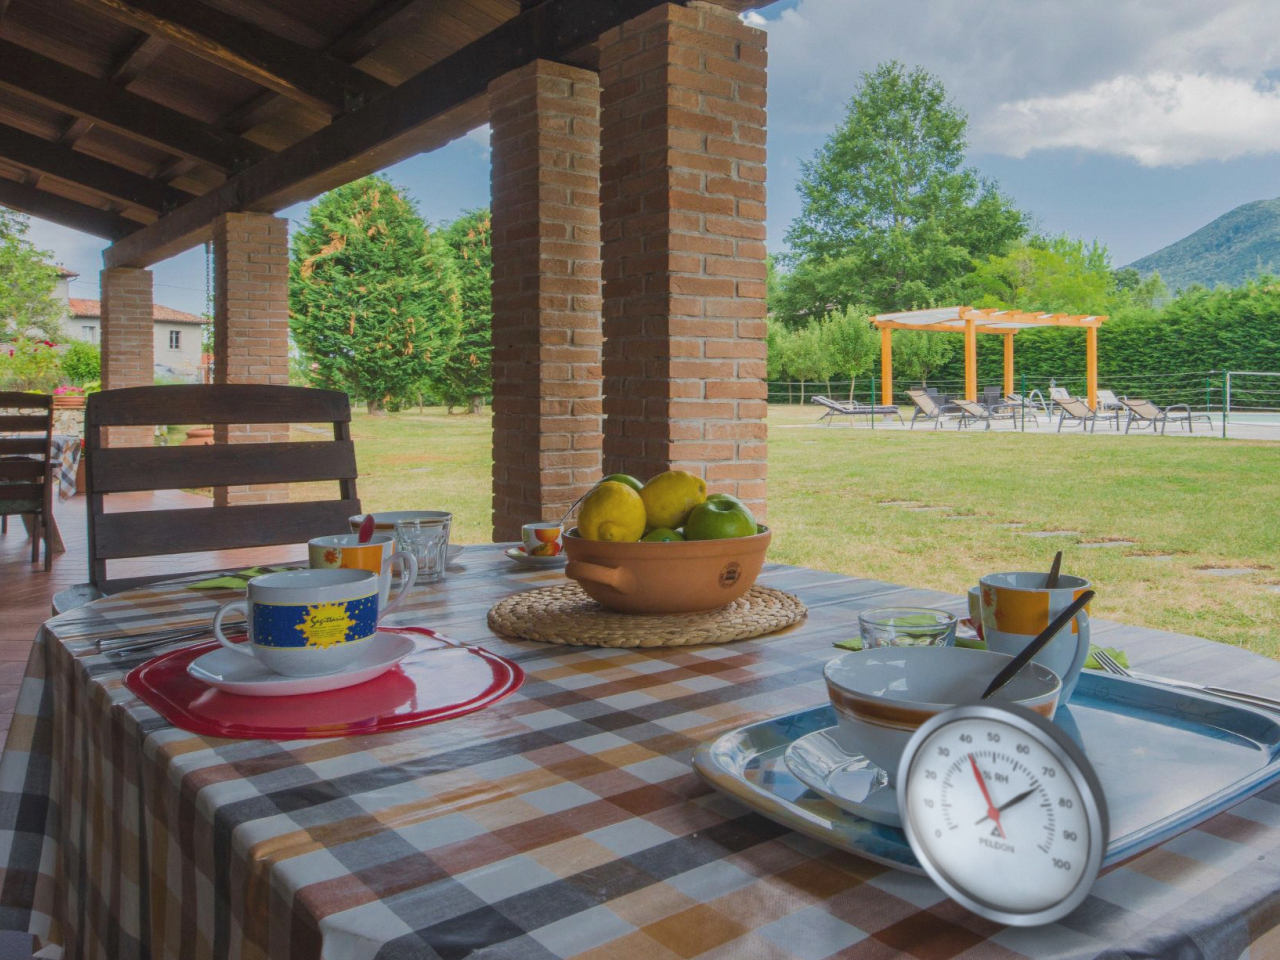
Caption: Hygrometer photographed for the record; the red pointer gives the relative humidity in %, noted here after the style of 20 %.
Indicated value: 40 %
